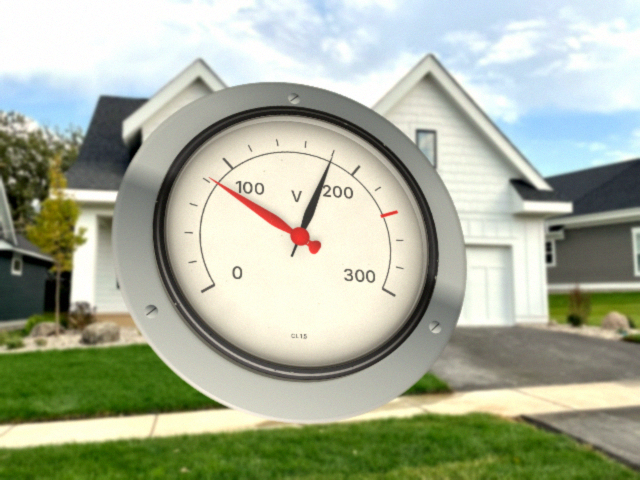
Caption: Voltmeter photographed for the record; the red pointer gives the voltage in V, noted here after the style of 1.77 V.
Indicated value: 80 V
